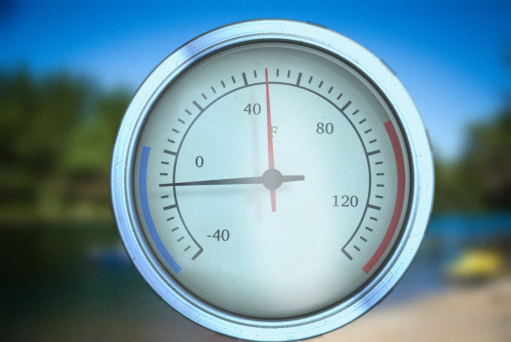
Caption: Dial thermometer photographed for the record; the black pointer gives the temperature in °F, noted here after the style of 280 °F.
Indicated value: -12 °F
